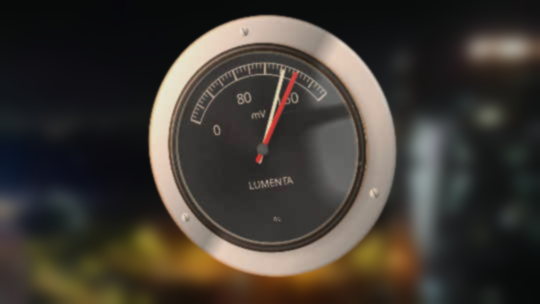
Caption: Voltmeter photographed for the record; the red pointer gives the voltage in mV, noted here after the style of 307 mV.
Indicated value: 160 mV
